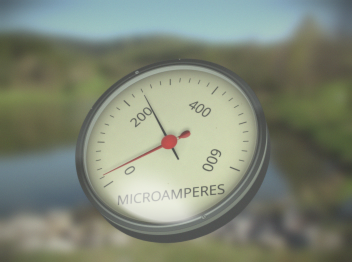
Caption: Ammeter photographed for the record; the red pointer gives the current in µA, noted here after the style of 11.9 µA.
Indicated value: 20 µA
